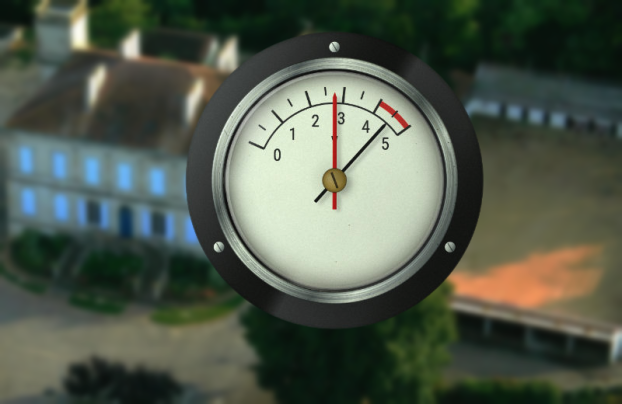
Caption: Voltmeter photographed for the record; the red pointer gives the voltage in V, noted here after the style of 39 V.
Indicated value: 2.75 V
